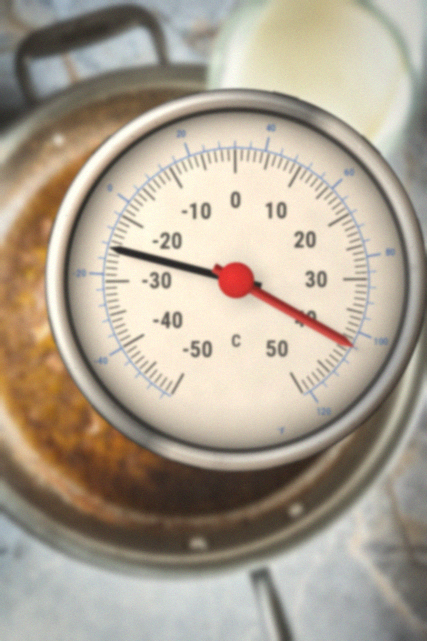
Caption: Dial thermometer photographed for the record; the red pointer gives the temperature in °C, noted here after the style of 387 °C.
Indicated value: 40 °C
